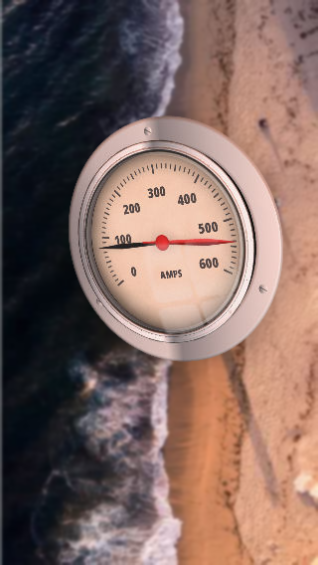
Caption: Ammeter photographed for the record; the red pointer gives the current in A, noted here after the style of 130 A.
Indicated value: 540 A
